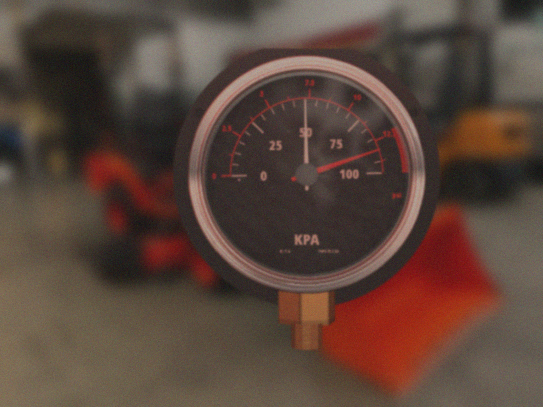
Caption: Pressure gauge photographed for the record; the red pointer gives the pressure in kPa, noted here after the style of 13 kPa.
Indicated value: 90 kPa
